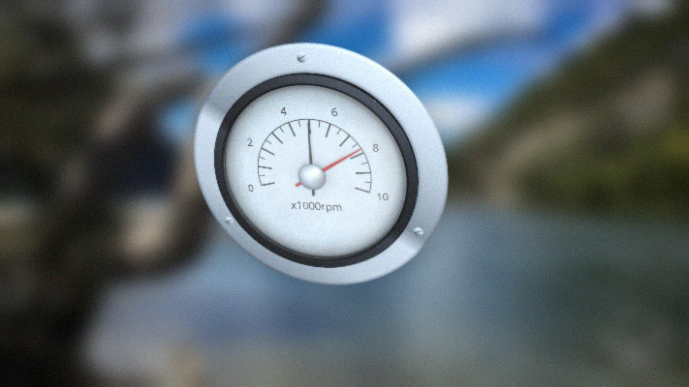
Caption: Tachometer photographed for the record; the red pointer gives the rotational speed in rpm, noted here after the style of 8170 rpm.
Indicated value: 7750 rpm
